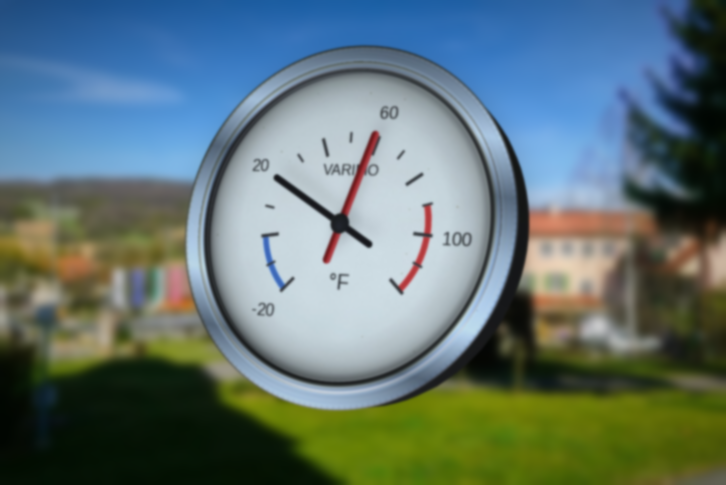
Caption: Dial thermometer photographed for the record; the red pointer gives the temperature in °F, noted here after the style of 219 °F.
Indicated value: 60 °F
